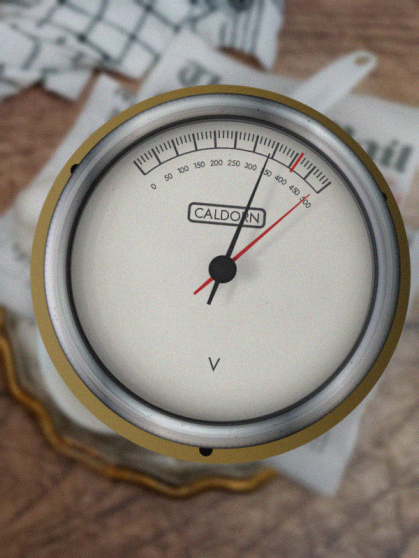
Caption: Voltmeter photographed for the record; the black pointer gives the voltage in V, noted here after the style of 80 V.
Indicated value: 340 V
